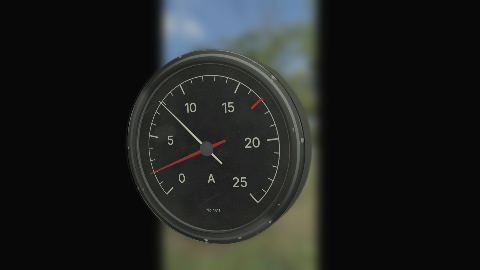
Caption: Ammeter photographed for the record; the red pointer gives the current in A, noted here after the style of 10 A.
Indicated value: 2 A
